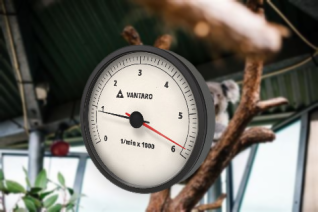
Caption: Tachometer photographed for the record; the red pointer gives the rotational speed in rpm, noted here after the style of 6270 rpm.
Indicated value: 5800 rpm
